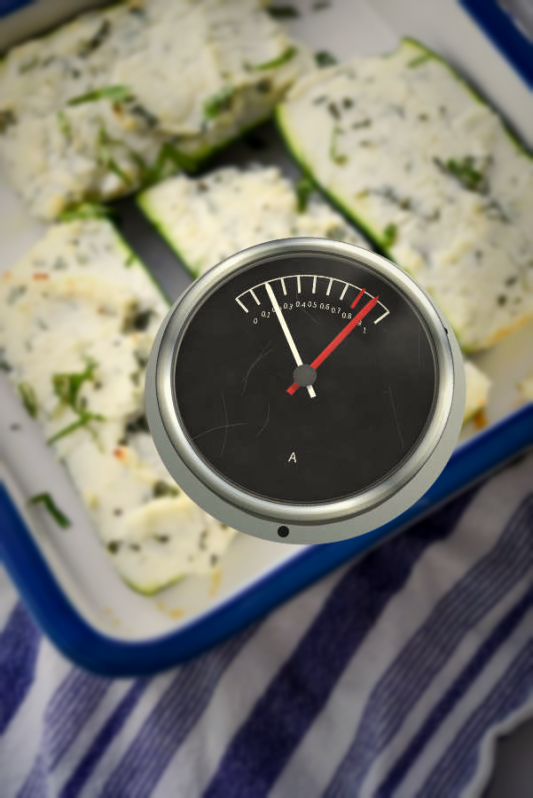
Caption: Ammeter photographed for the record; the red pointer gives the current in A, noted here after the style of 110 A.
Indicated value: 0.9 A
